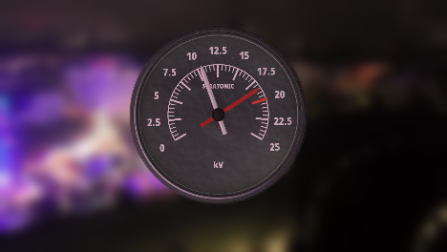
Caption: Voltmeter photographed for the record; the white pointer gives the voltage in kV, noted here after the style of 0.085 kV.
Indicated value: 10.5 kV
